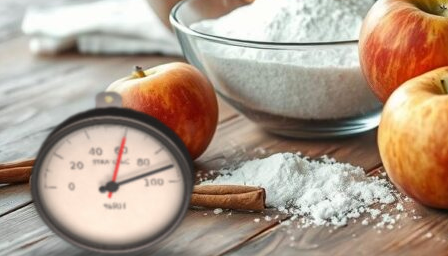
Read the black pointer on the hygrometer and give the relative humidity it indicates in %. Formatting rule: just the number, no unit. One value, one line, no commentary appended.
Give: 90
